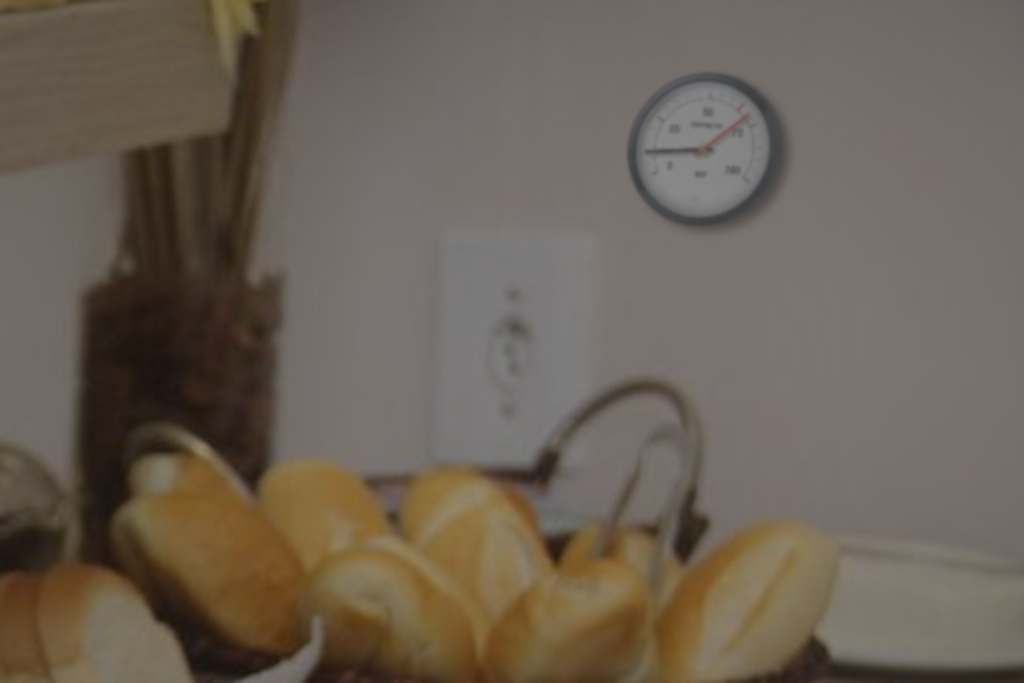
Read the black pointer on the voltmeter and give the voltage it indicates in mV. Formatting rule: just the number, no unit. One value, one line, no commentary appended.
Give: 10
